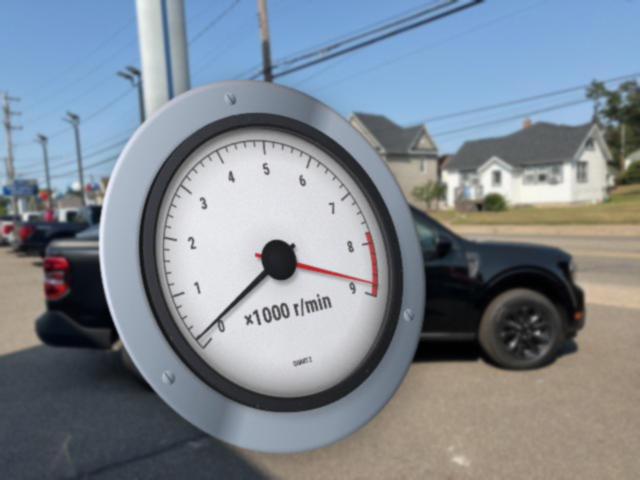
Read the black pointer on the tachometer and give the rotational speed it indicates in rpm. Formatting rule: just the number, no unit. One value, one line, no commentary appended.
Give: 200
